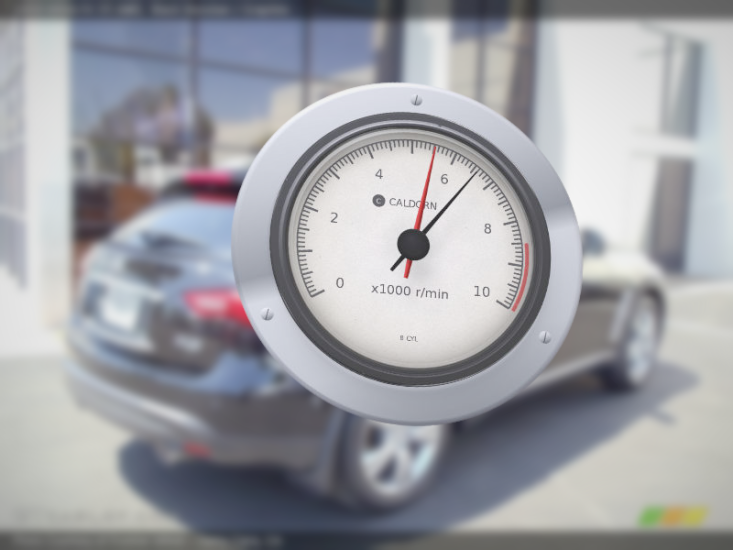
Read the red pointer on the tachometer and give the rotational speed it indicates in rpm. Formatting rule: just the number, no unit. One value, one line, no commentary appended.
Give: 5500
